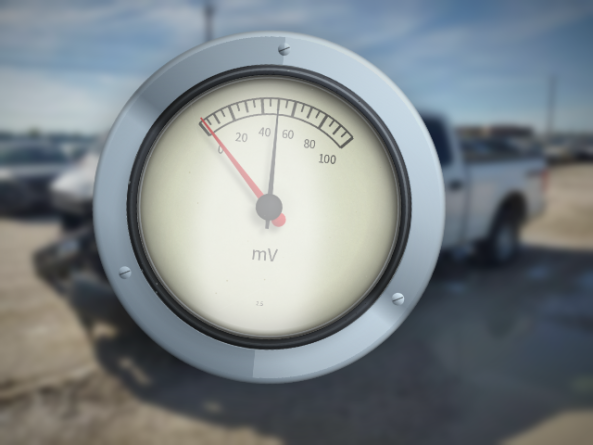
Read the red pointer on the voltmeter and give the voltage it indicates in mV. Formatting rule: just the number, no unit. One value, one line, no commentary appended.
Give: 2.5
